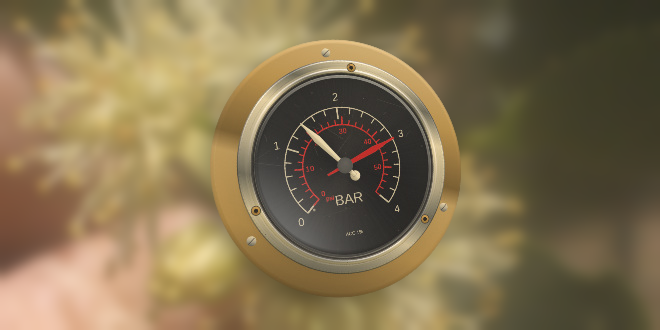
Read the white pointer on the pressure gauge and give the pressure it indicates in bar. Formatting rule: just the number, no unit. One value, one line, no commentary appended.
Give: 1.4
